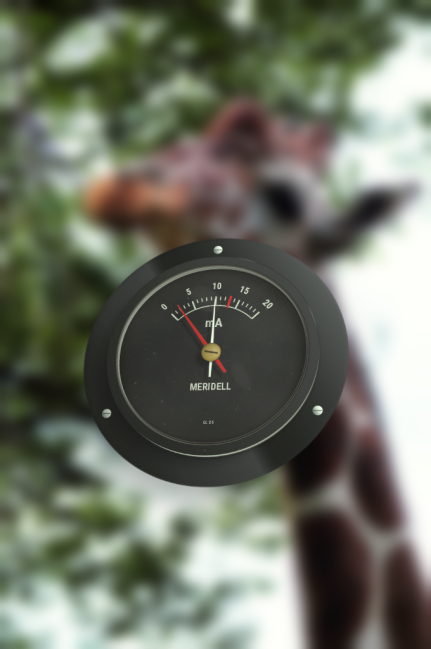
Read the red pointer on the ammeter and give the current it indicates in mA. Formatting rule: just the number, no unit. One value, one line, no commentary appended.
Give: 2
